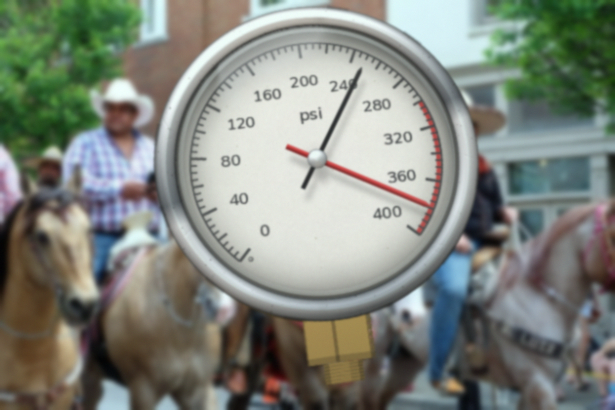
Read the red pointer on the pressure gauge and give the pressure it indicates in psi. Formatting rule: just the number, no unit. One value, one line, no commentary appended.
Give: 380
